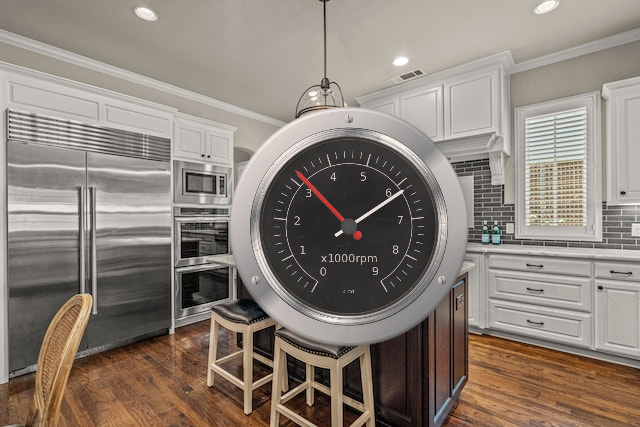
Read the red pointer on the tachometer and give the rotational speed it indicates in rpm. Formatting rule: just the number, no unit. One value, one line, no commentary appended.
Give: 3200
